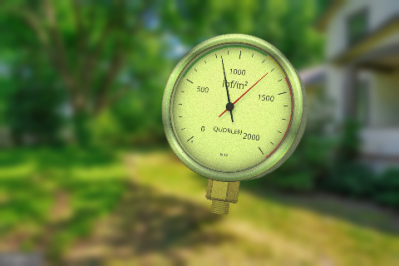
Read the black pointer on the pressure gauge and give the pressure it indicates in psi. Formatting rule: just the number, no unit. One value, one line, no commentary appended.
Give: 850
